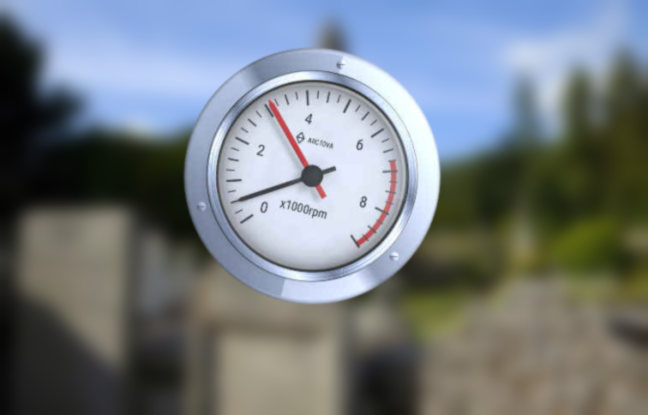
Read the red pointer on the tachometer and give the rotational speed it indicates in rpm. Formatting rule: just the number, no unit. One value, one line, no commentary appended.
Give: 3125
